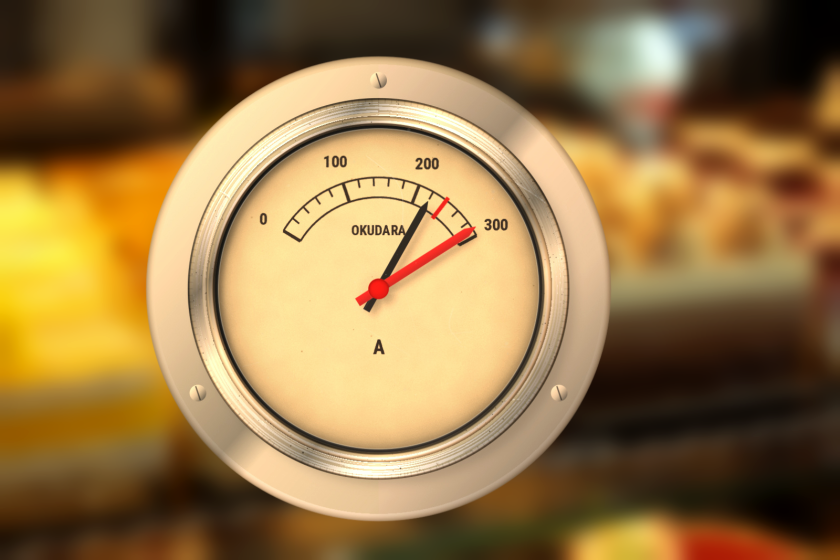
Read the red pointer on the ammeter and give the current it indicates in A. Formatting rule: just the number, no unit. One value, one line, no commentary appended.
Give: 290
